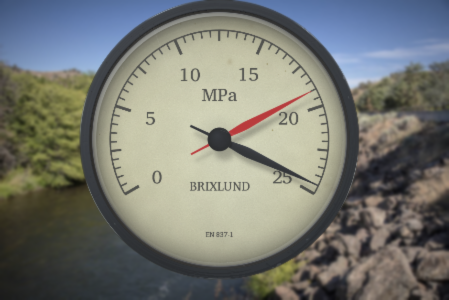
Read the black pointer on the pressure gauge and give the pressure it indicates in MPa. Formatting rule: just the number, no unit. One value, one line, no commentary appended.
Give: 24.5
